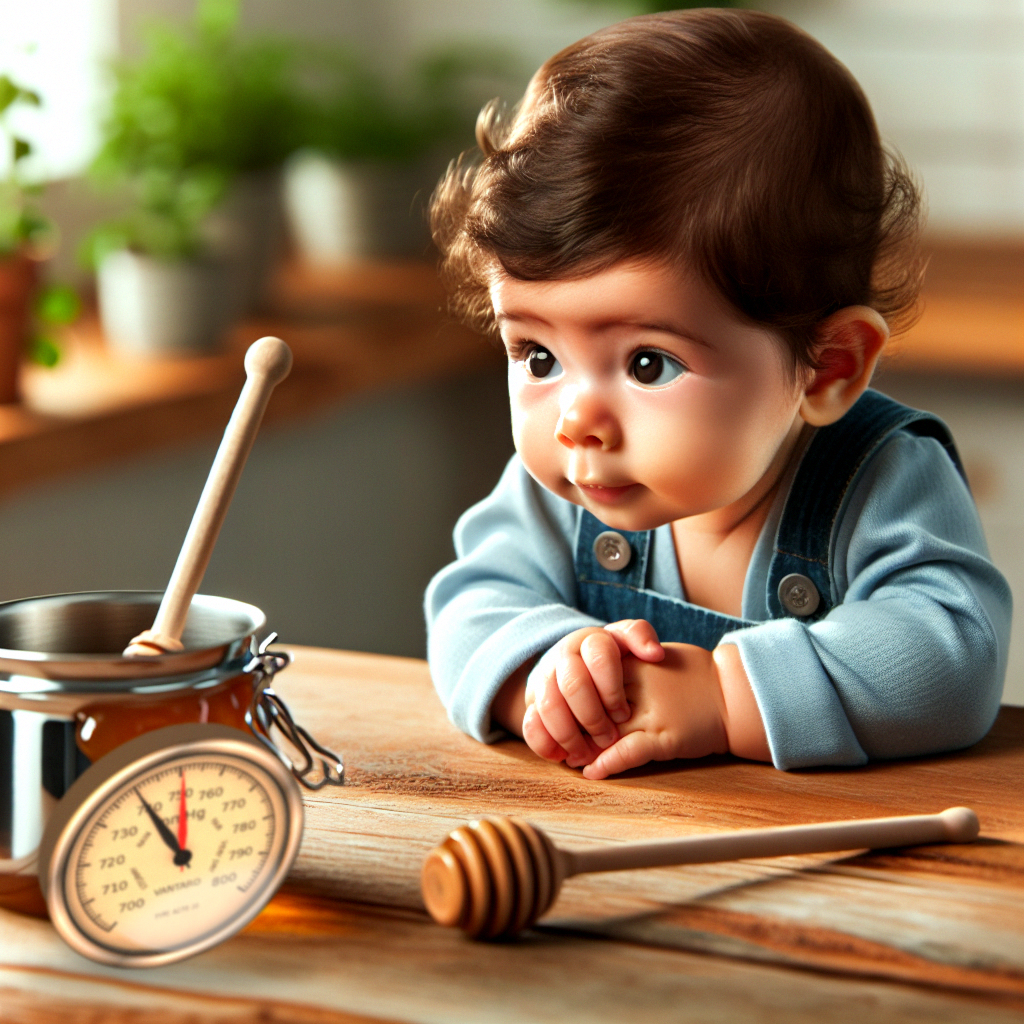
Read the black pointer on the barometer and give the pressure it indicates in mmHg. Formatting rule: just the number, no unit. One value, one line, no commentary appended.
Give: 740
